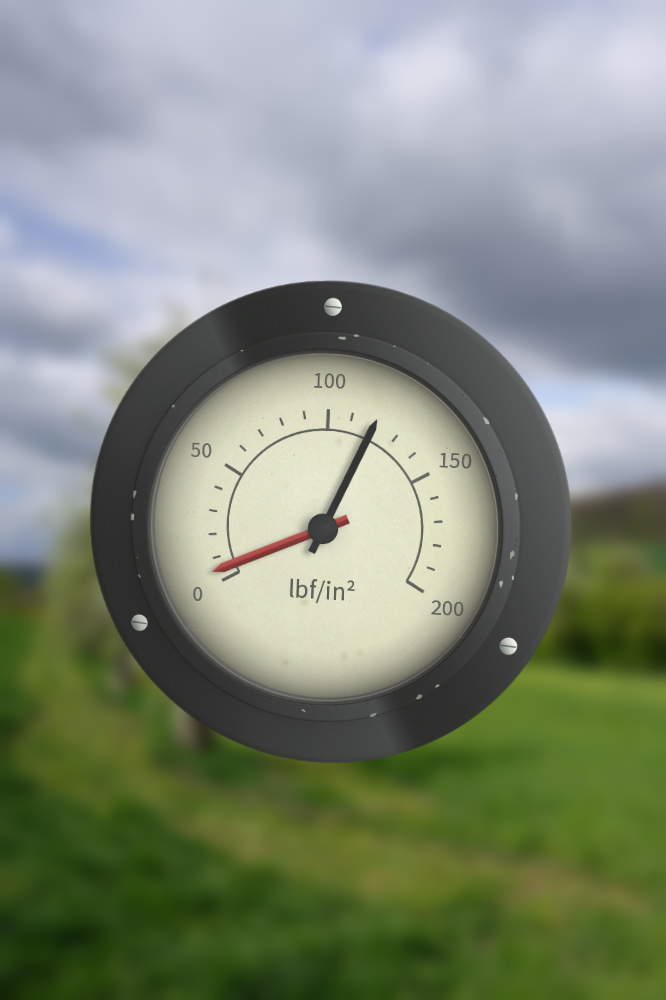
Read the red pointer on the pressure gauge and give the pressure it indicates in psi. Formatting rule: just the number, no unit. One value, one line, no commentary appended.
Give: 5
